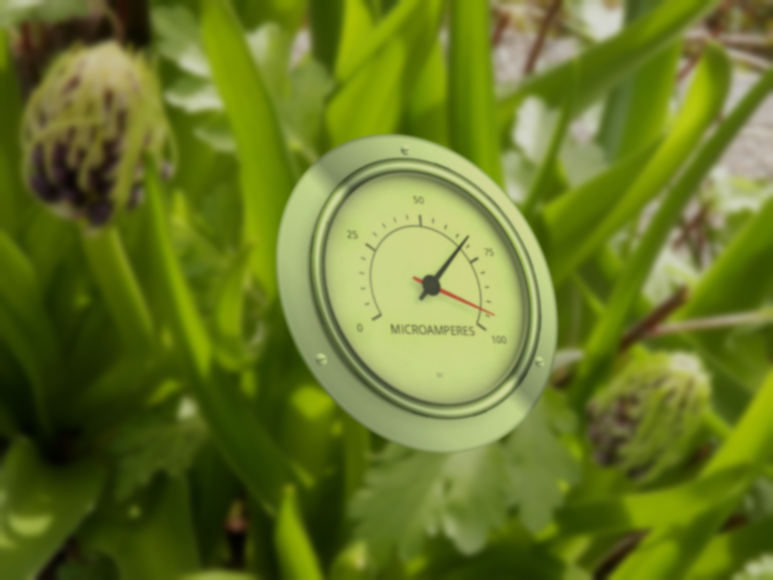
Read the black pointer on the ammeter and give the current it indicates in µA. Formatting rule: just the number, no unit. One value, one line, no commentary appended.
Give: 67.5
